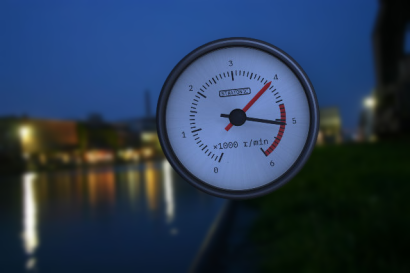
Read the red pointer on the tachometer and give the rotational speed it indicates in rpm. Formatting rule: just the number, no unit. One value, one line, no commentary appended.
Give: 4000
